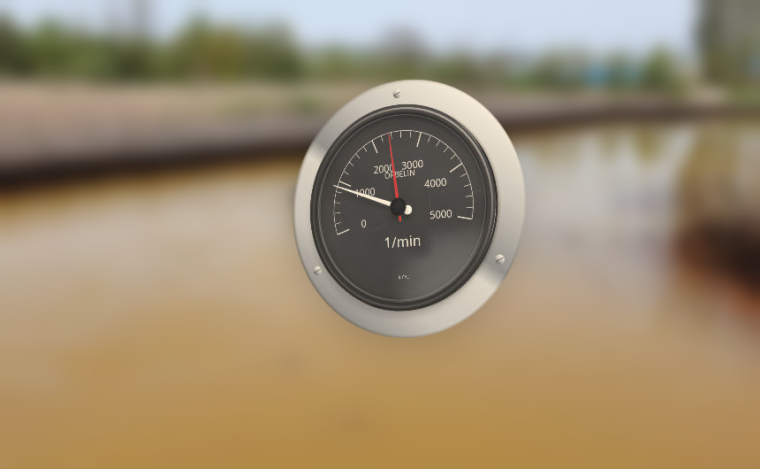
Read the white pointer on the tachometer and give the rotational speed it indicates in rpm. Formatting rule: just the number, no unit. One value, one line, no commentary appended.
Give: 900
